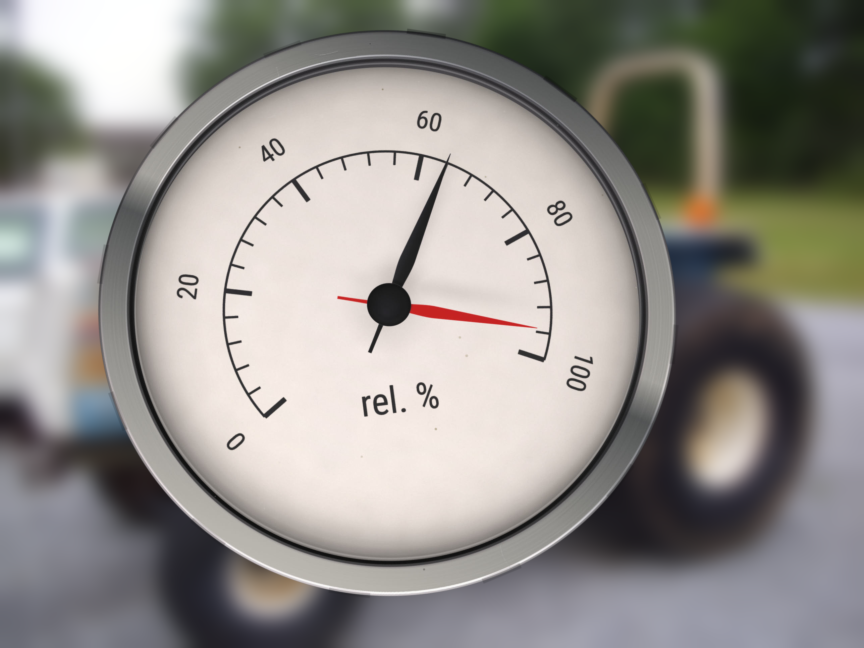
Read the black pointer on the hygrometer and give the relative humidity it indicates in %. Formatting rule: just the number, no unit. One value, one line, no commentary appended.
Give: 64
